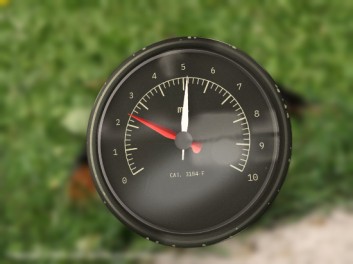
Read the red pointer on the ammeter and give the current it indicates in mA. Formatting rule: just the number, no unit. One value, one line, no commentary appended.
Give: 2.4
